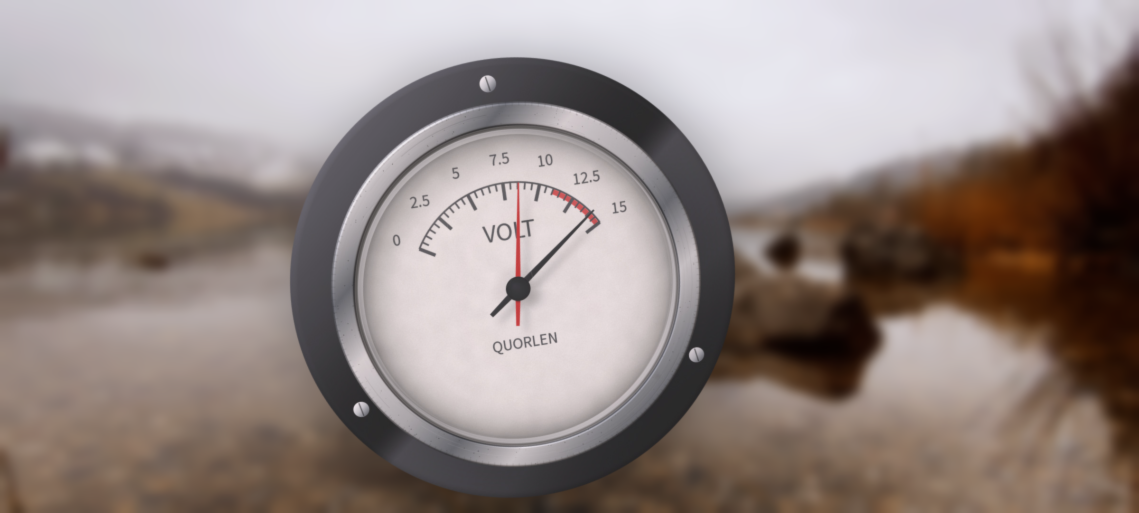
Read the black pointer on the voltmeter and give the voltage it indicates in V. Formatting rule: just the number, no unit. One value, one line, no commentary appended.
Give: 14
